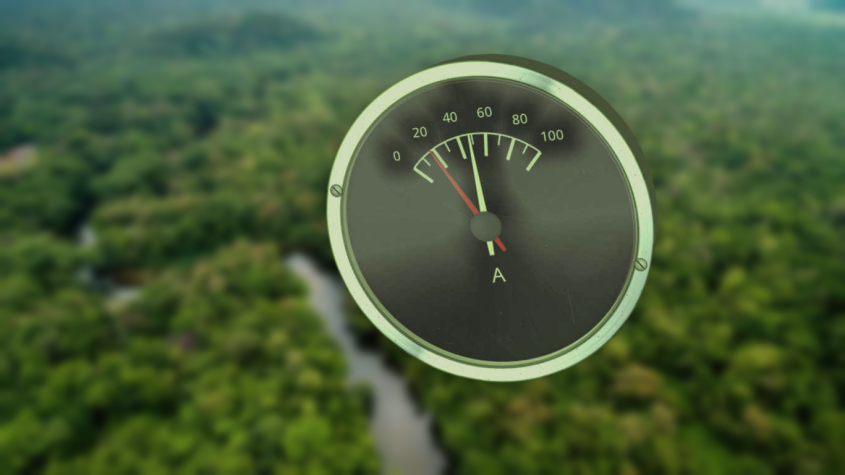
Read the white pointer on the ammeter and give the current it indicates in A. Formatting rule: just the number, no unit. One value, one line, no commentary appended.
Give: 50
